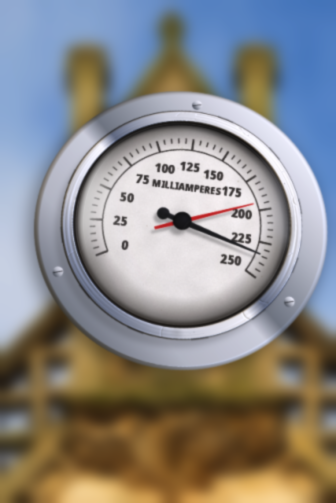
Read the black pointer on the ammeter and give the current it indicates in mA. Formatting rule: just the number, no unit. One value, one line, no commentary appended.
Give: 235
